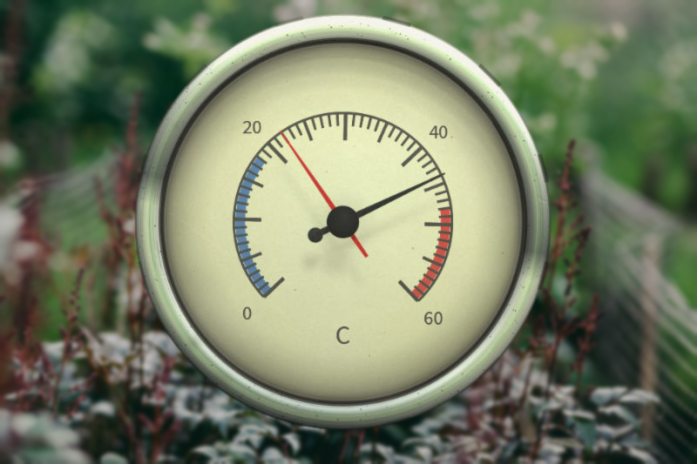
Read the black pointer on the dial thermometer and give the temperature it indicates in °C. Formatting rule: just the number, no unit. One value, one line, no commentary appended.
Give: 44
